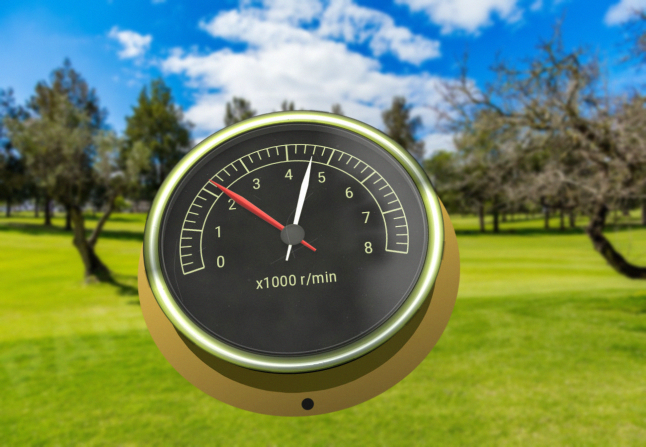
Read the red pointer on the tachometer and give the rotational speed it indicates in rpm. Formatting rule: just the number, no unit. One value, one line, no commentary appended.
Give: 2200
